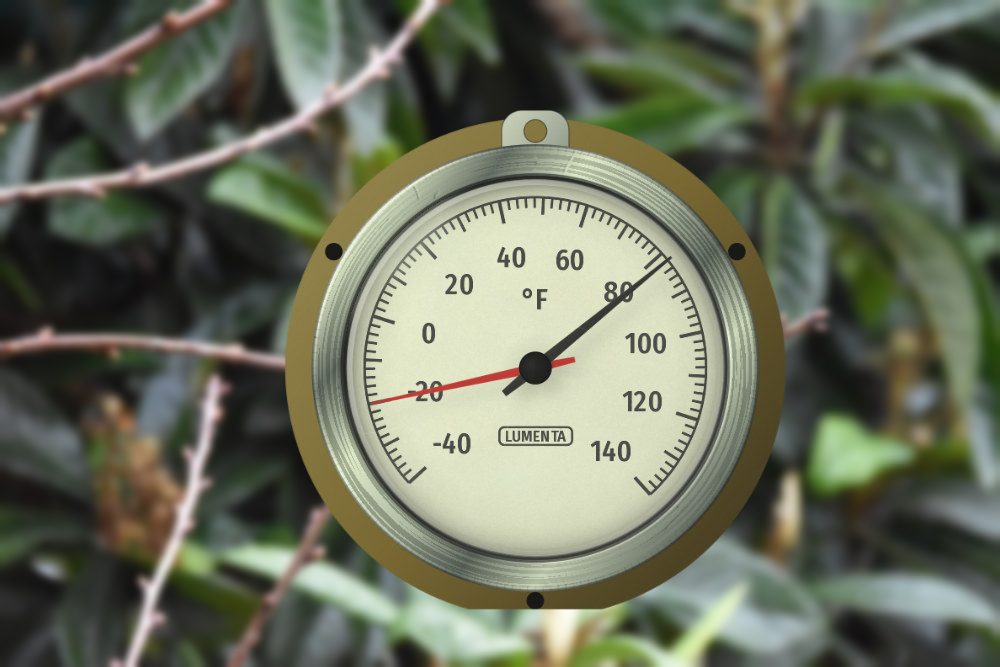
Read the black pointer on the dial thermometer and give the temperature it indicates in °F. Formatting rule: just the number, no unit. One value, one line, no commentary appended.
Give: 82
